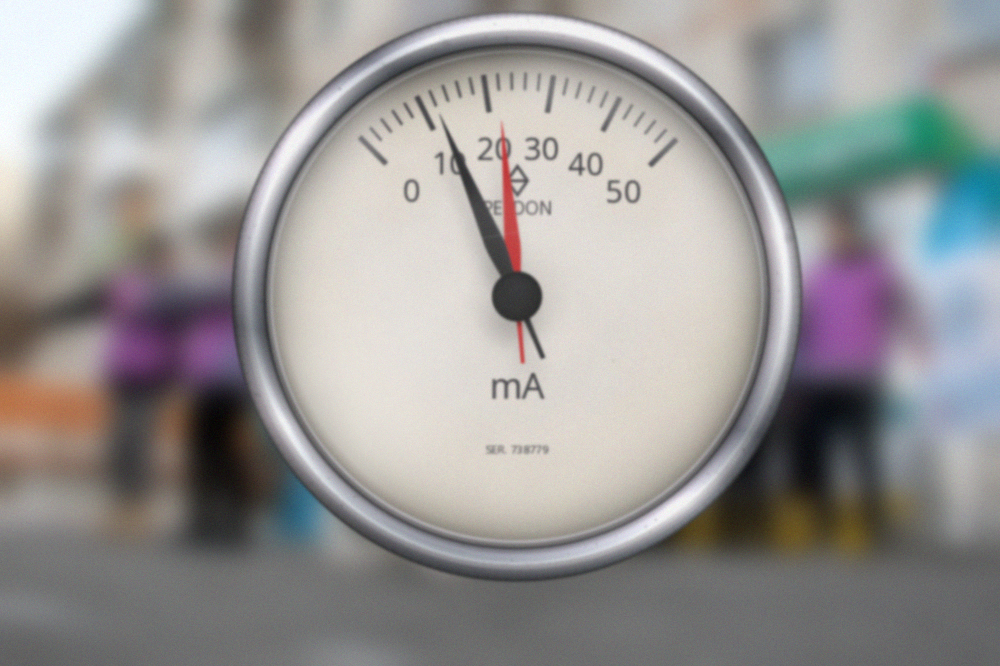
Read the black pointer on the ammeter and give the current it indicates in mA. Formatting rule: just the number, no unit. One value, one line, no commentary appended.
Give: 12
